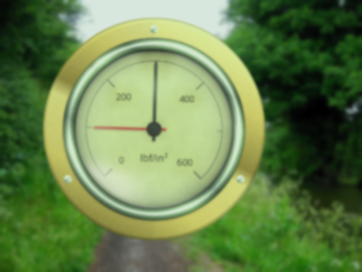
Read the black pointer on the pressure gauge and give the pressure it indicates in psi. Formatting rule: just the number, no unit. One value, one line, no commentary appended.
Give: 300
